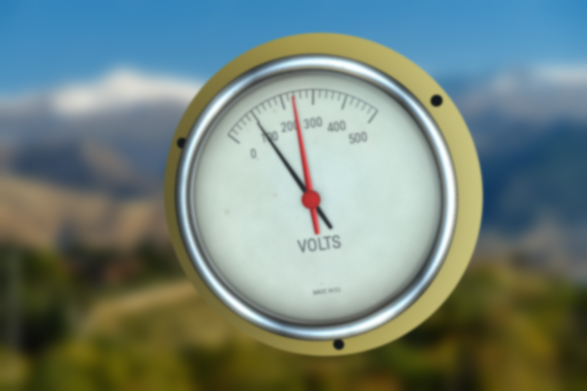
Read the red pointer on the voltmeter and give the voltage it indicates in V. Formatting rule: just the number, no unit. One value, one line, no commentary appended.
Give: 240
